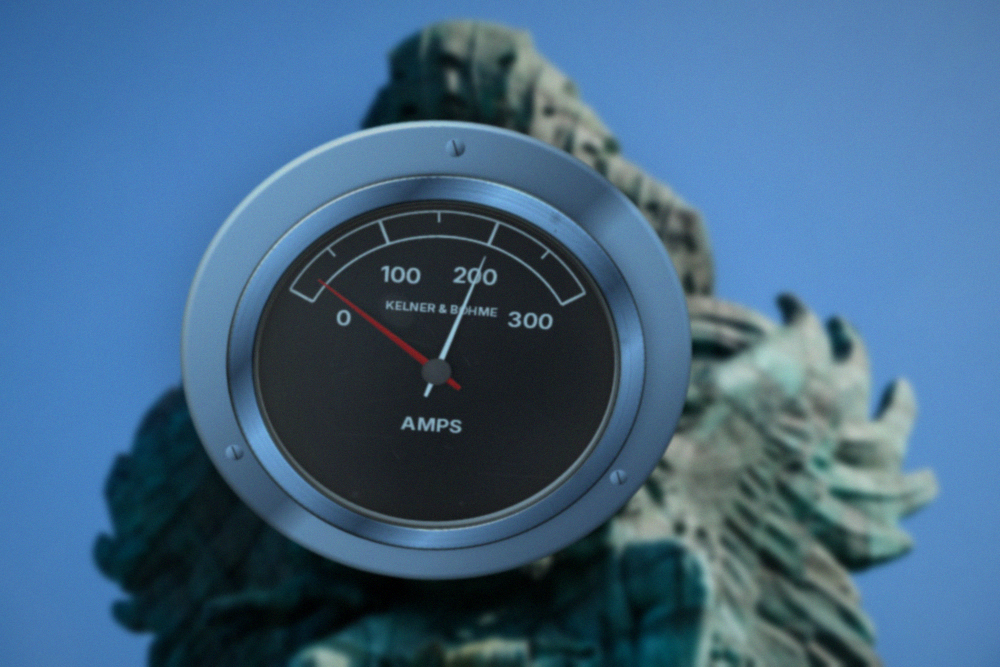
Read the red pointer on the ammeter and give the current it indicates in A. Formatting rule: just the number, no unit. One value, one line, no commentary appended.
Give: 25
